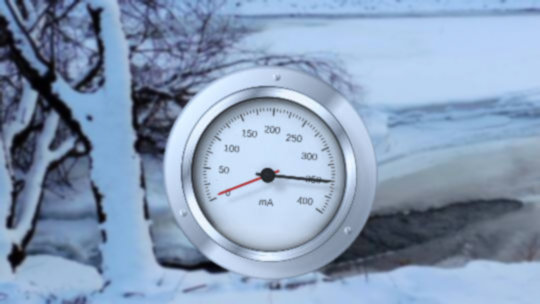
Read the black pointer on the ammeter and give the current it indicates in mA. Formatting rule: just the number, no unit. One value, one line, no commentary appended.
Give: 350
